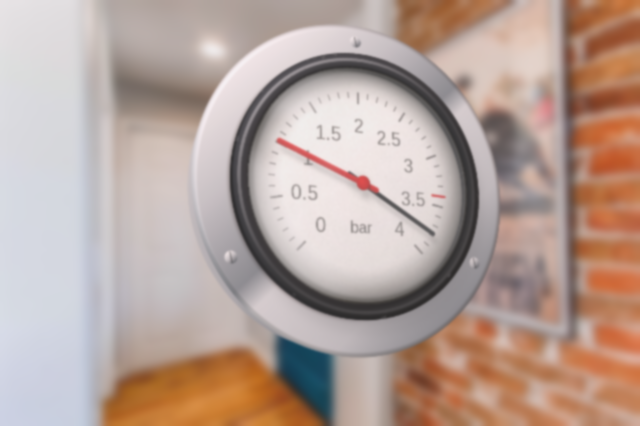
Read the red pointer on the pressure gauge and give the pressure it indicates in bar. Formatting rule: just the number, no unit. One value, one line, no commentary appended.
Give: 1
